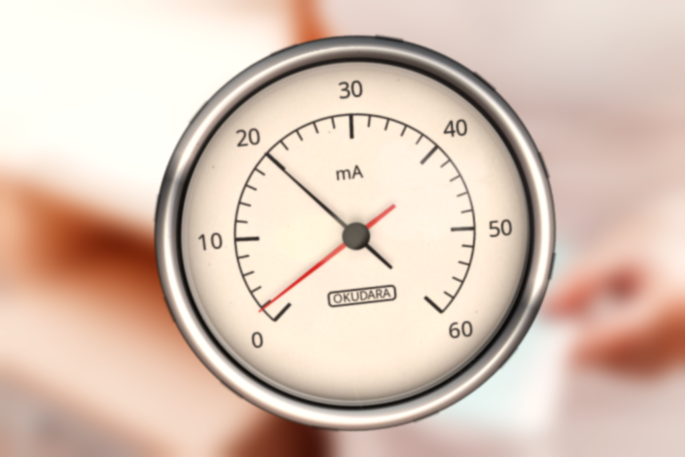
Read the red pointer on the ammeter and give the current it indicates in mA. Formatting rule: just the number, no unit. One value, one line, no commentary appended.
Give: 2
